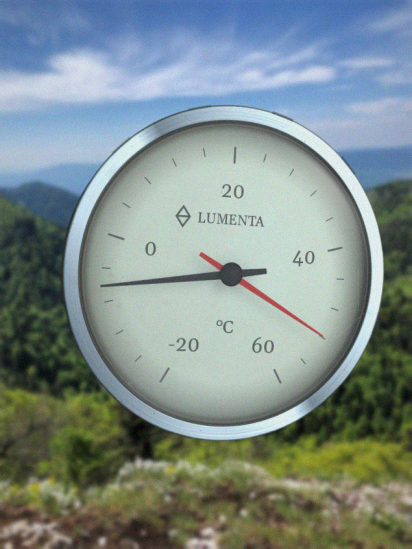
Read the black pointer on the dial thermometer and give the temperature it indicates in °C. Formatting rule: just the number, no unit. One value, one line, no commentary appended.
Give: -6
